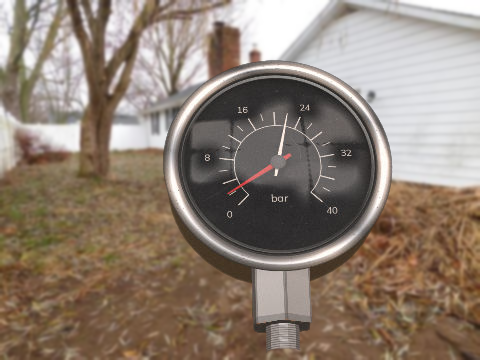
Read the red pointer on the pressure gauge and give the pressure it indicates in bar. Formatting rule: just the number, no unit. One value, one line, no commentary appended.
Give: 2
